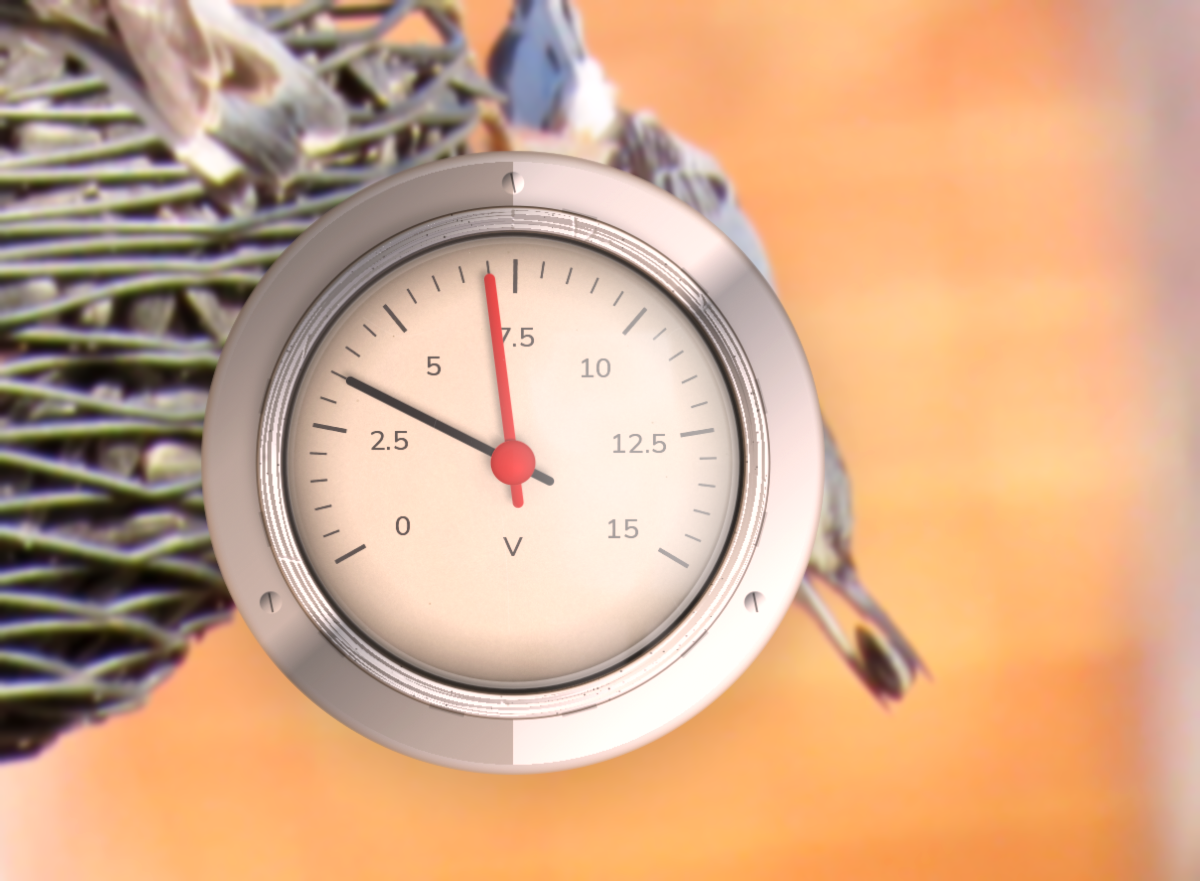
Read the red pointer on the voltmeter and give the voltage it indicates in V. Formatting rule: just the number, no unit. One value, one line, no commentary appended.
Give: 7
